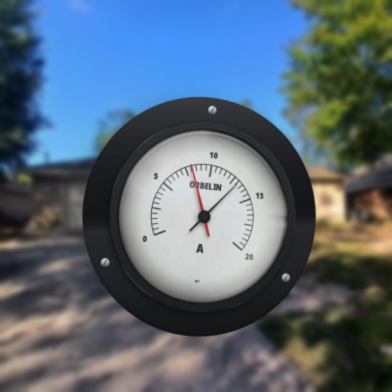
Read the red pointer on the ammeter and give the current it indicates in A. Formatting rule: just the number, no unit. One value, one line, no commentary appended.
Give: 8
